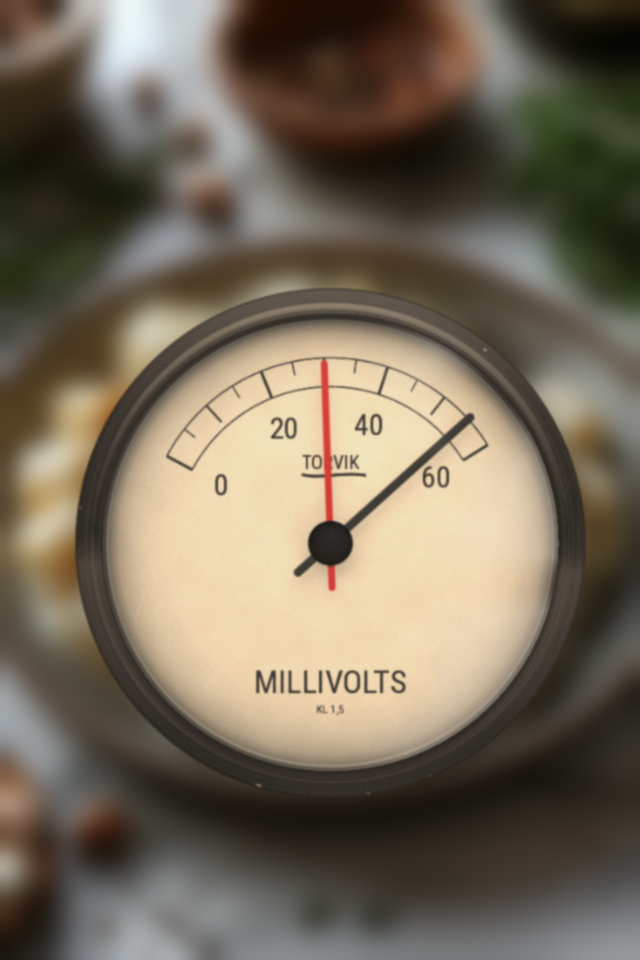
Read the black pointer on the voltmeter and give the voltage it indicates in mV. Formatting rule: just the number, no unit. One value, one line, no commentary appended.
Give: 55
